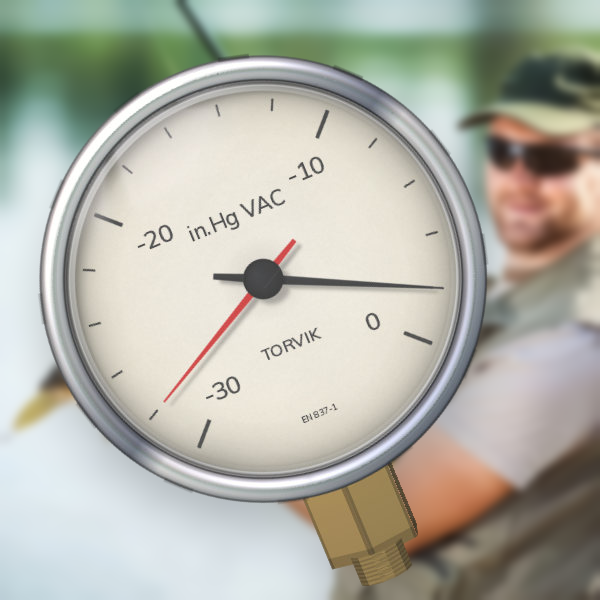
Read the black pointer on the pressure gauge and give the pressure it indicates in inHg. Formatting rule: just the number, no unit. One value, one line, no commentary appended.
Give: -2
